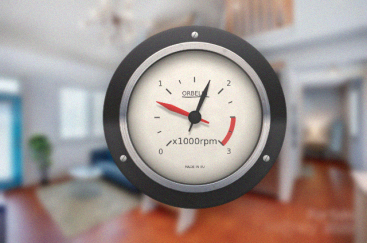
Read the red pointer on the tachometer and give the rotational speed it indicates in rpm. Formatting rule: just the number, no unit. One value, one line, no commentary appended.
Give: 750
